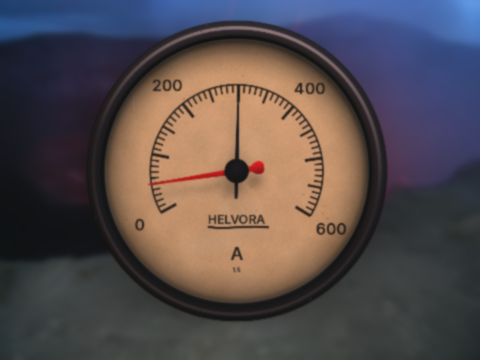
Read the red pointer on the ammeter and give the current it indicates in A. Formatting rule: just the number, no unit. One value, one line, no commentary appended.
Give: 50
